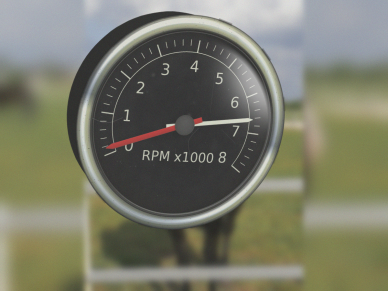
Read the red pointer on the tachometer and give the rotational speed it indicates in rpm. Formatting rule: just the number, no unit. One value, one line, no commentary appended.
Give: 200
